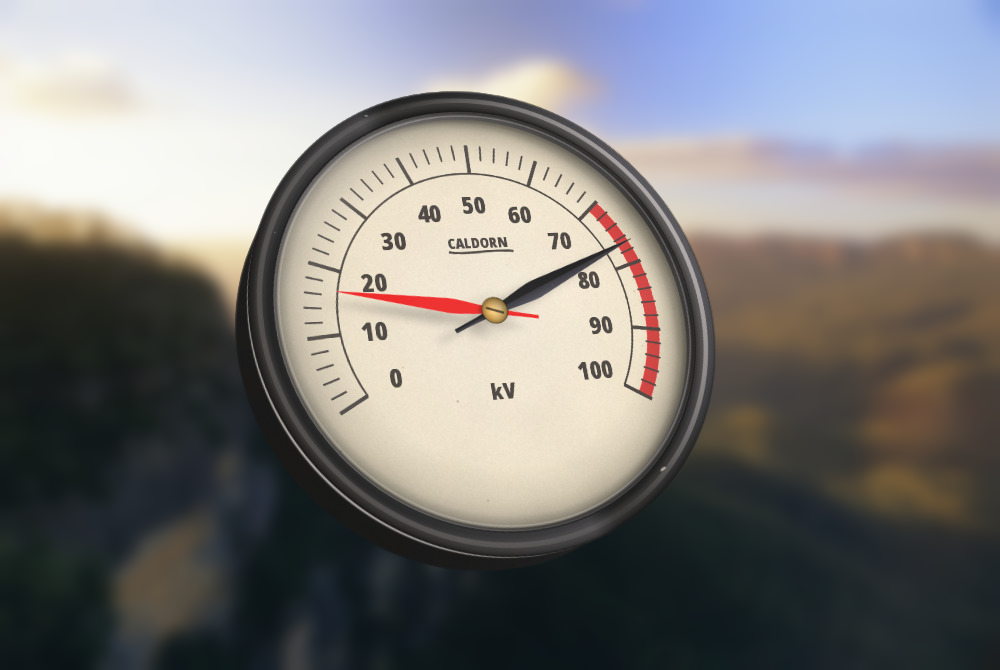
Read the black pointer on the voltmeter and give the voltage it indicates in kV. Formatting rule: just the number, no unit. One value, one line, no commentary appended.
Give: 77
